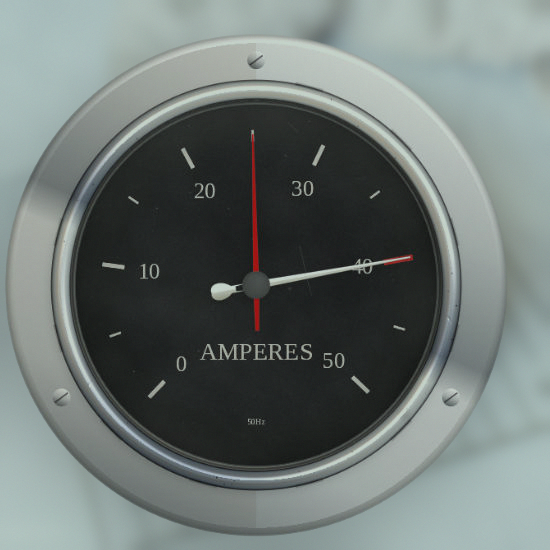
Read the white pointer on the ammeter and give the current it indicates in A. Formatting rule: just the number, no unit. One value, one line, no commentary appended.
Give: 40
